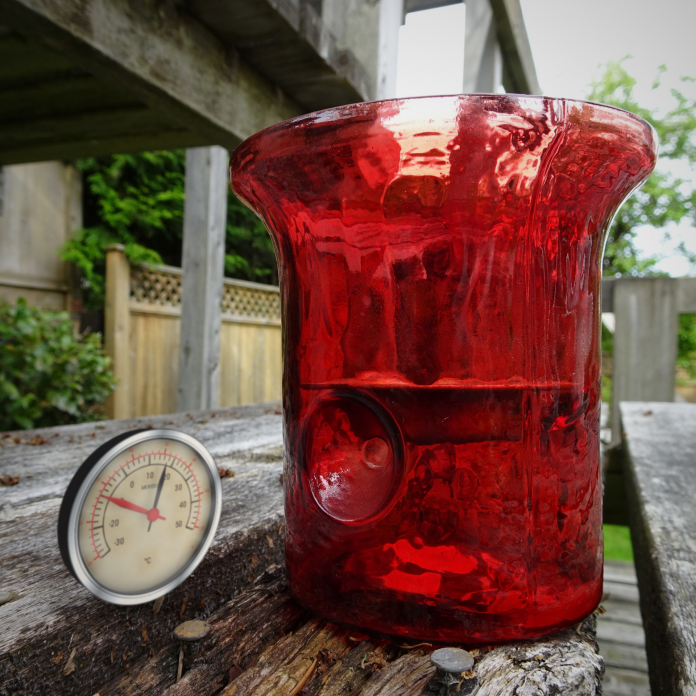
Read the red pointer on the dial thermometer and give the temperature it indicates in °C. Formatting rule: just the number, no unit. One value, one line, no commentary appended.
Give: -10
